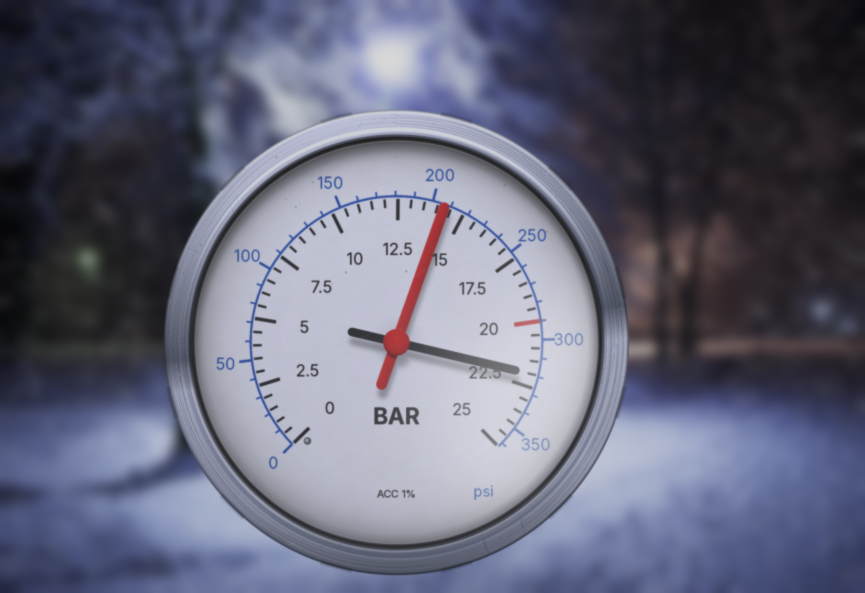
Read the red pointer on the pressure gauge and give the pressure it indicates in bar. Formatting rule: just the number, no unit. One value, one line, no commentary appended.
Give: 14.25
